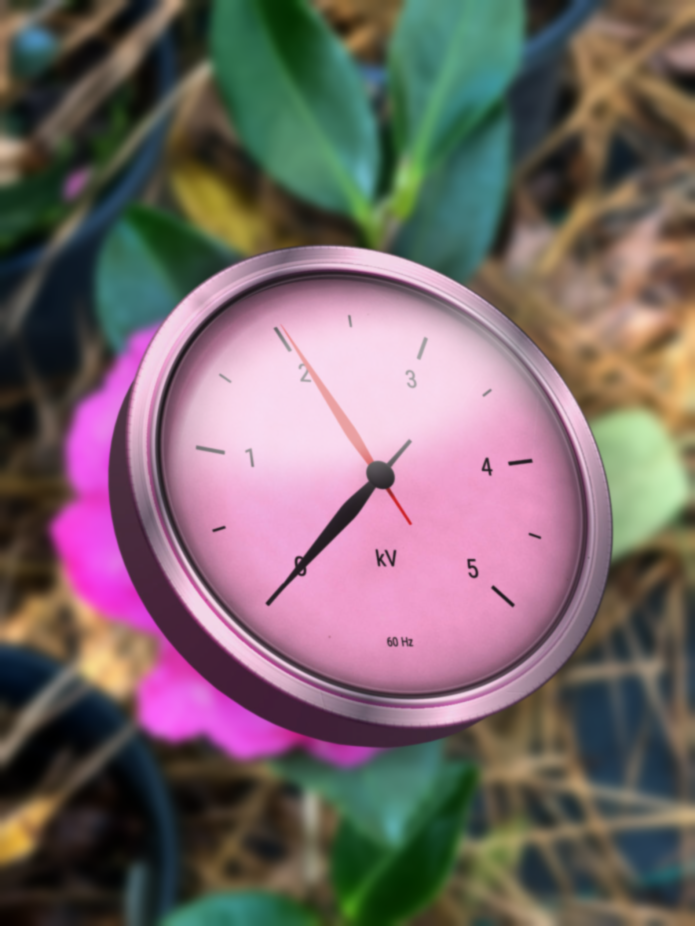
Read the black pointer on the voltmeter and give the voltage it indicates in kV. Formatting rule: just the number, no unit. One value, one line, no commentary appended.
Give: 0
